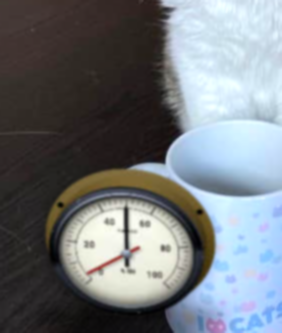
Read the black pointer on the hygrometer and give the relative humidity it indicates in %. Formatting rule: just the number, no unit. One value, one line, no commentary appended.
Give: 50
